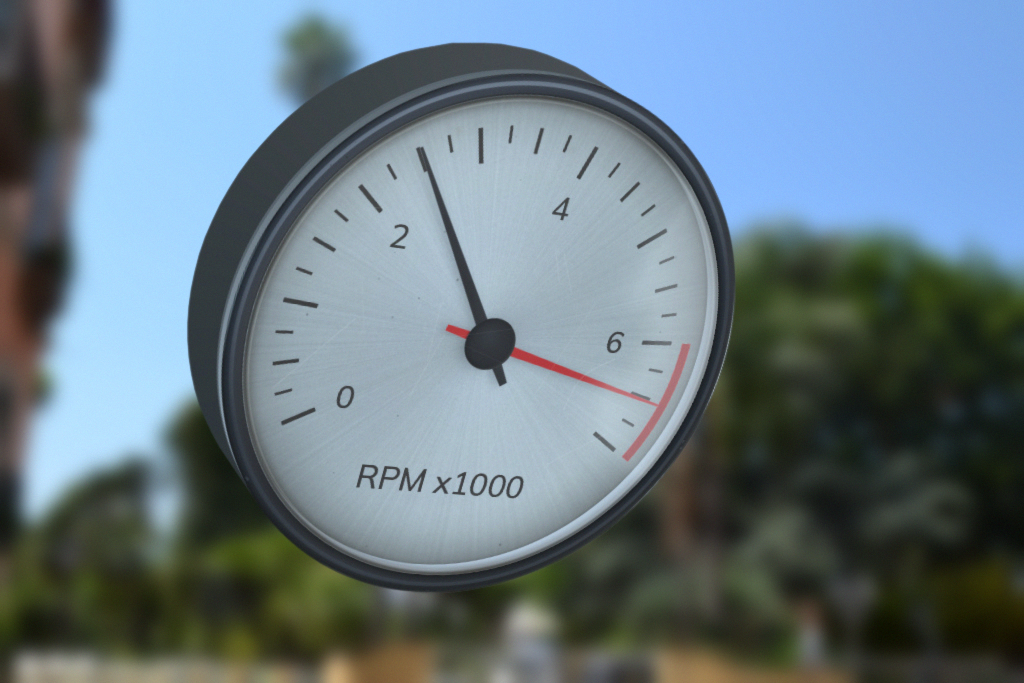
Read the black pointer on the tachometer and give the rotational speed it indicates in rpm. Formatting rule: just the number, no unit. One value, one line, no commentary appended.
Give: 2500
